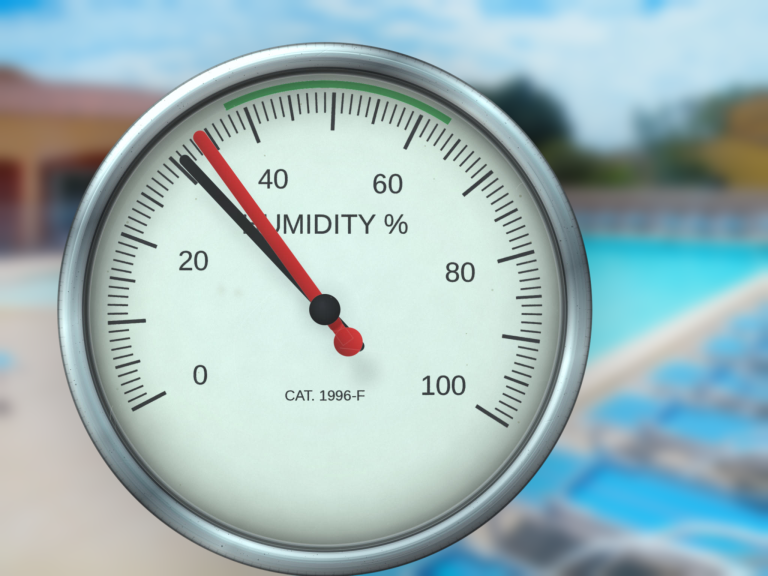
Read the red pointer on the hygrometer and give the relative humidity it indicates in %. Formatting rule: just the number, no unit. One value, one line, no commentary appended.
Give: 34
